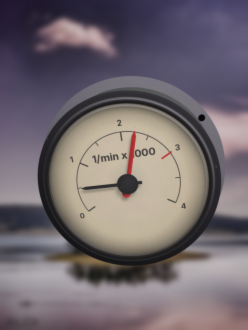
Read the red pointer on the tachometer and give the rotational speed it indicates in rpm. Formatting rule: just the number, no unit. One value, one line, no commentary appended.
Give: 2250
